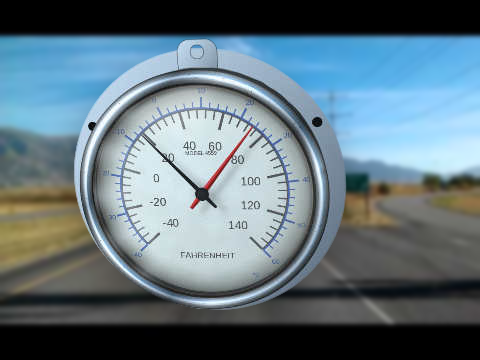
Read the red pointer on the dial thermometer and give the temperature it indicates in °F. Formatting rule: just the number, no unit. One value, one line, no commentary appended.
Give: 74
